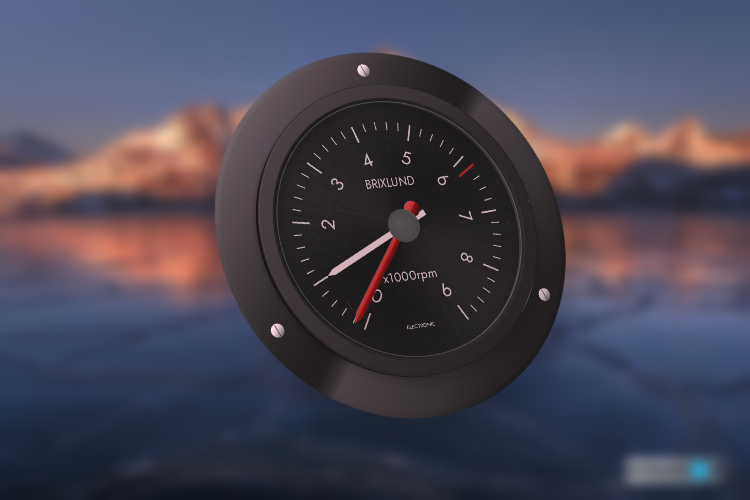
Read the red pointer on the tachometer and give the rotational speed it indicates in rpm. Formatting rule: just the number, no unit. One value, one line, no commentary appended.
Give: 200
